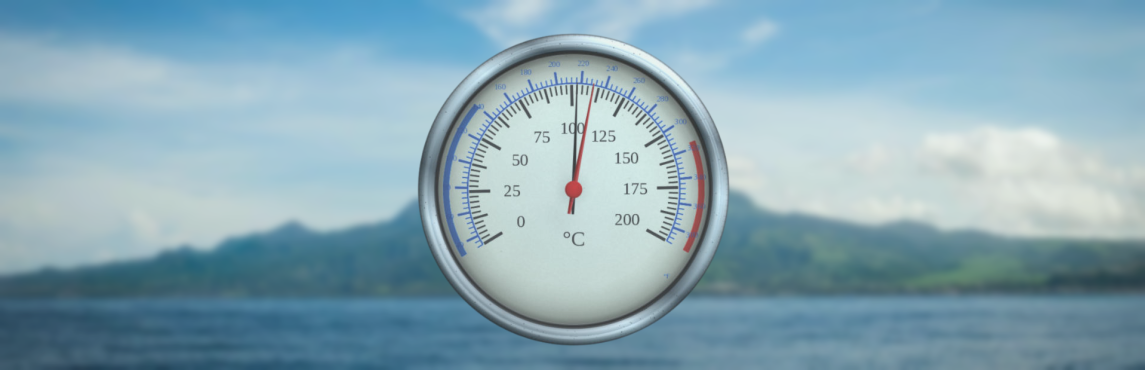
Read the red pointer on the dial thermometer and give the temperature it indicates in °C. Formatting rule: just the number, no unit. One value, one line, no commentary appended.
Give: 110
